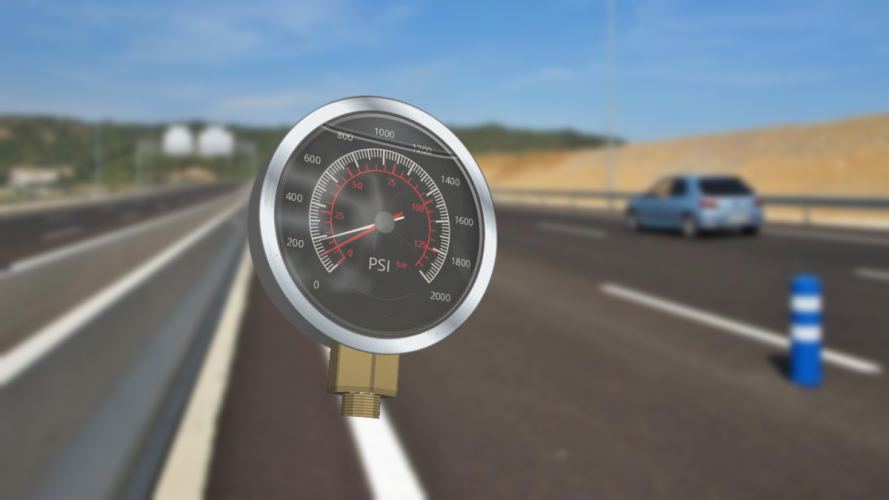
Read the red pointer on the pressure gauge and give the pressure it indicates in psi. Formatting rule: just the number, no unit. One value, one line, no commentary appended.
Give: 100
